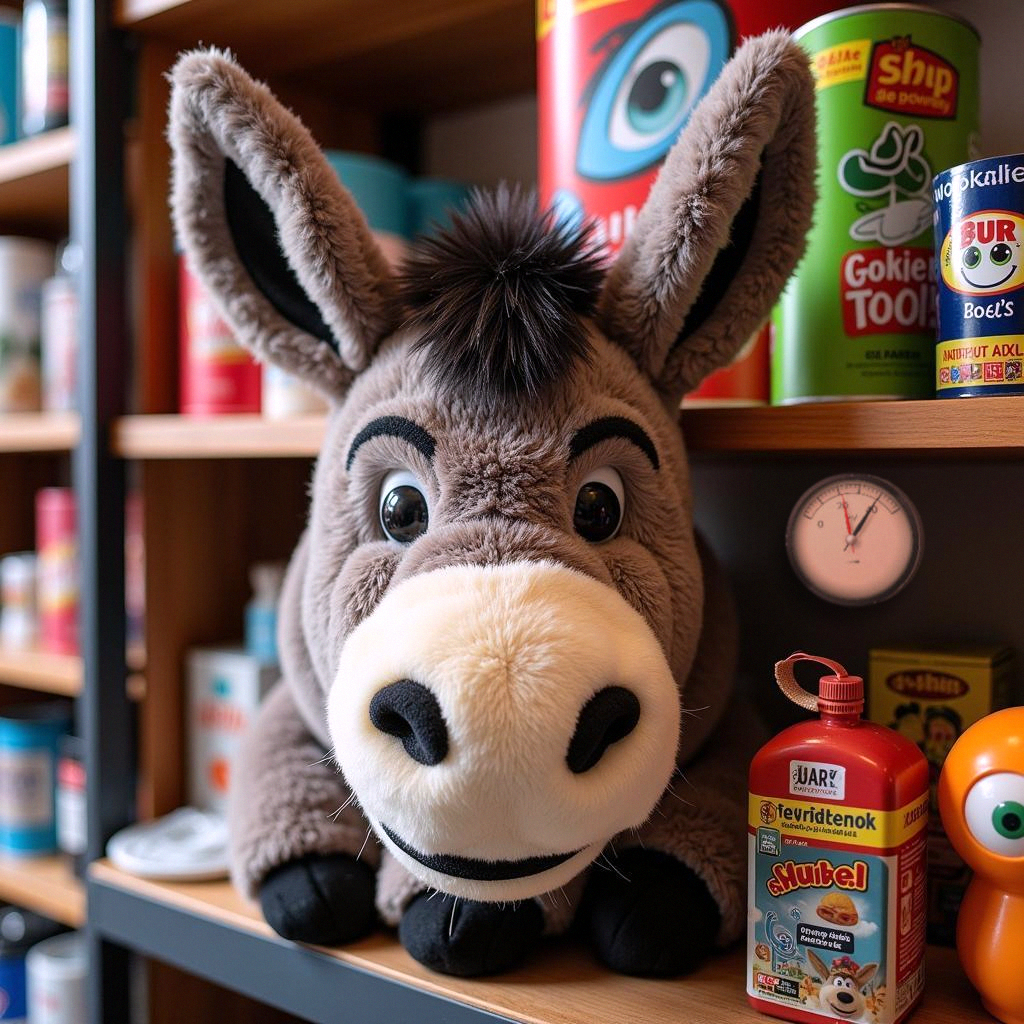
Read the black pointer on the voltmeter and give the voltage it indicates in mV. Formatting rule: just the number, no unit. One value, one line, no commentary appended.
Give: 40
